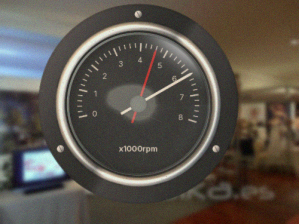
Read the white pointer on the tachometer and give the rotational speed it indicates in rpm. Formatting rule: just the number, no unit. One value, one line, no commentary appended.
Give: 6200
